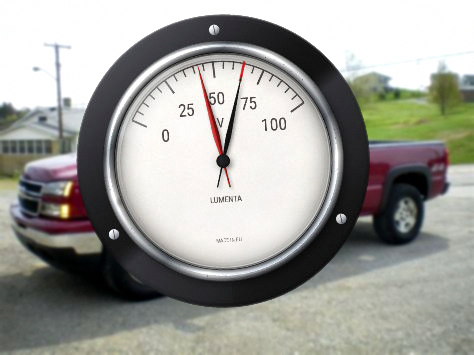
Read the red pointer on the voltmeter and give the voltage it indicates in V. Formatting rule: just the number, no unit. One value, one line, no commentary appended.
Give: 42.5
